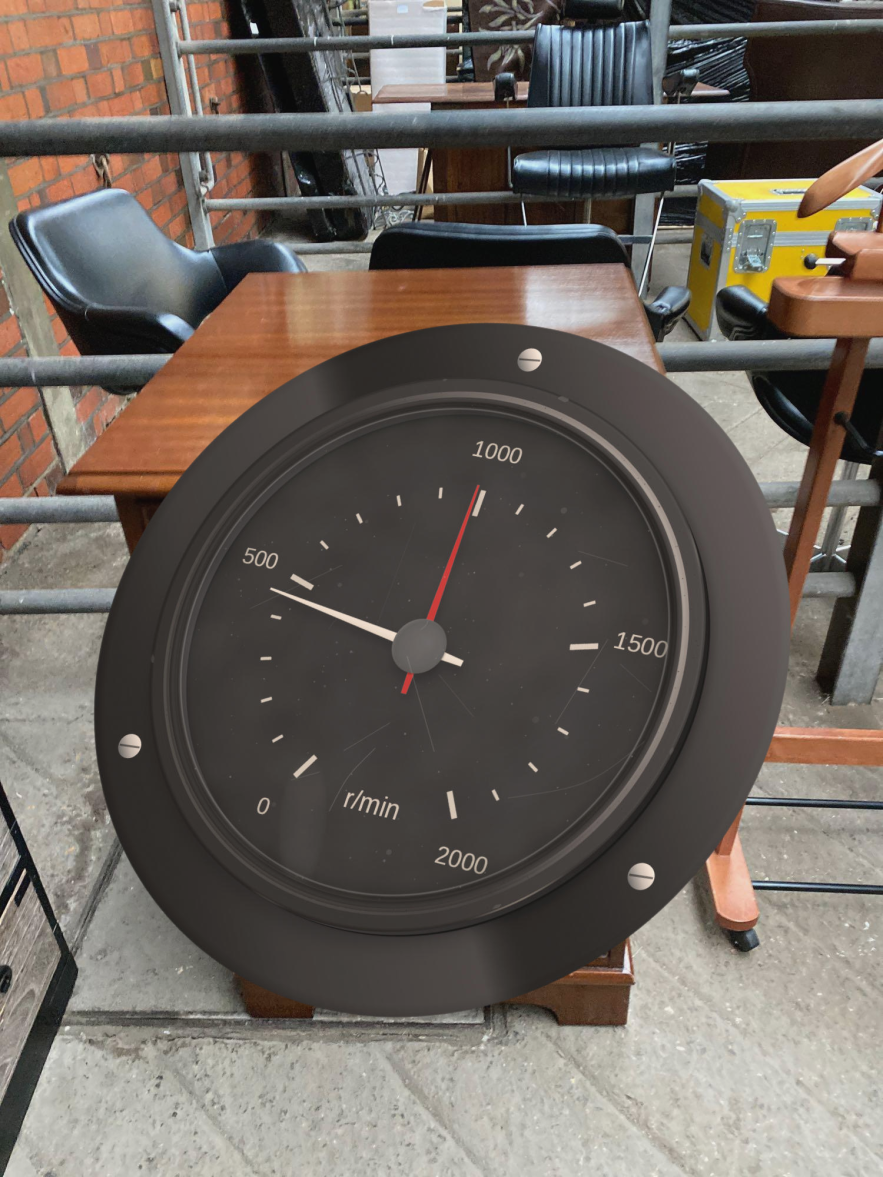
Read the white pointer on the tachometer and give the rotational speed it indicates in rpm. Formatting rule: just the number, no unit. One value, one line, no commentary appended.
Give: 450
